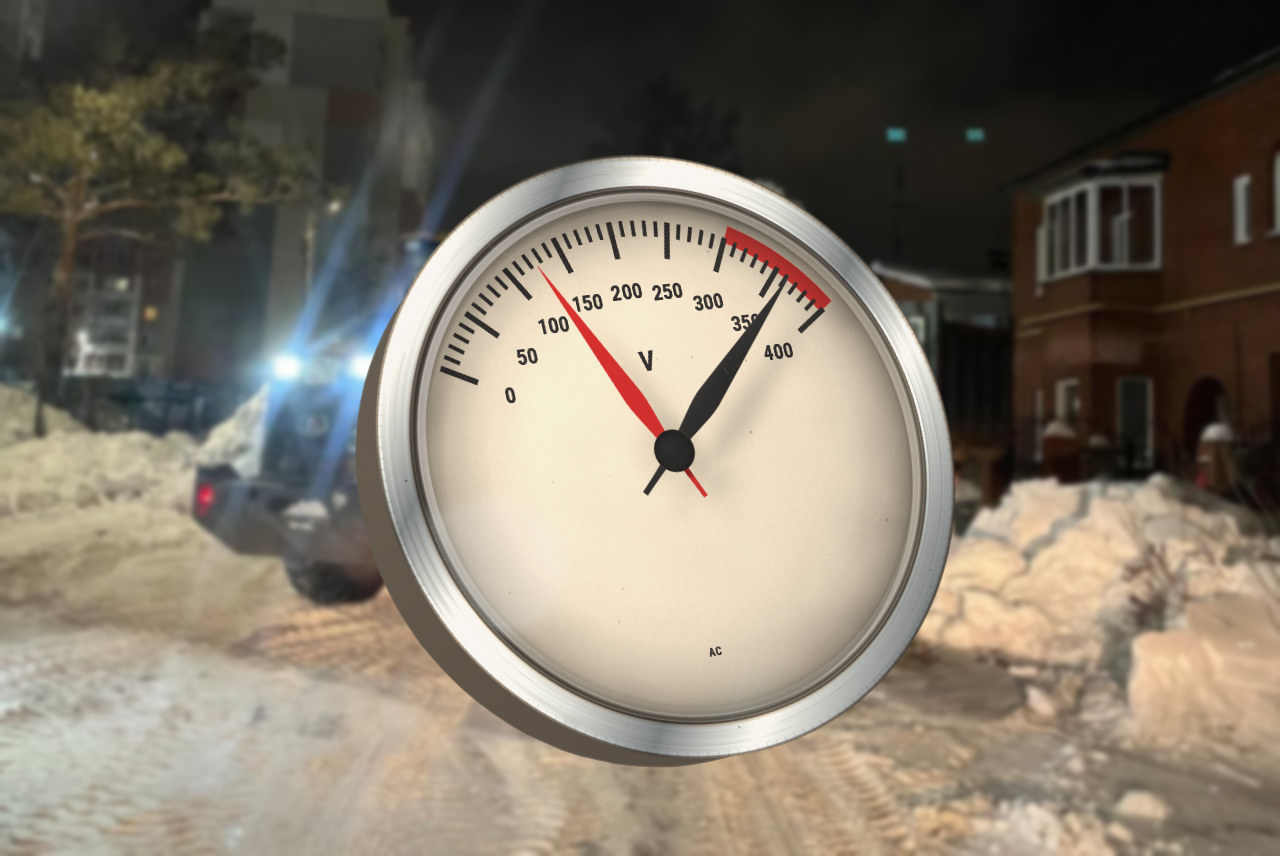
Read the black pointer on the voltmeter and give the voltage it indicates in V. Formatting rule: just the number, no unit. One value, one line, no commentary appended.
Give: 360
